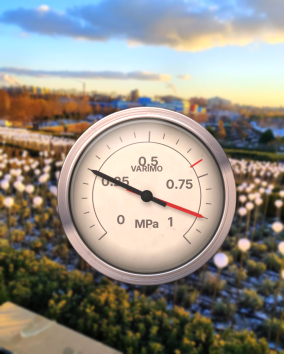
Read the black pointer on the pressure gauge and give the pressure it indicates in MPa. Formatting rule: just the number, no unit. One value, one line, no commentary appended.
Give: 0.25
